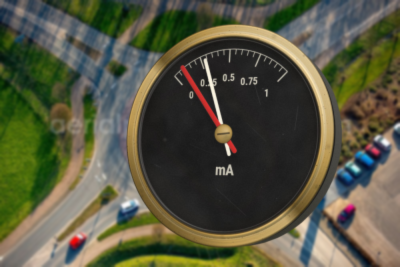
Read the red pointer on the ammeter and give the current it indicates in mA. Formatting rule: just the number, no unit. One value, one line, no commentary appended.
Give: 0.1
